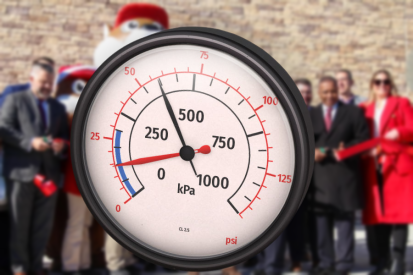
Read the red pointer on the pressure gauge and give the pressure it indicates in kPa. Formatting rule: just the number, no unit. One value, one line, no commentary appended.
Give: 100
